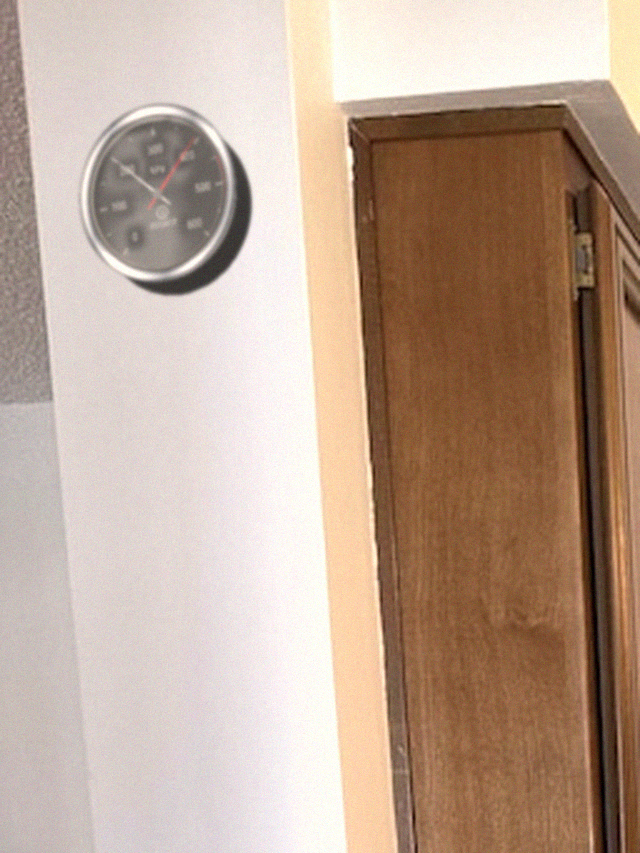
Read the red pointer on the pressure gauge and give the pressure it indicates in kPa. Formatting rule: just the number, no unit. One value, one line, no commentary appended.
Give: 400
